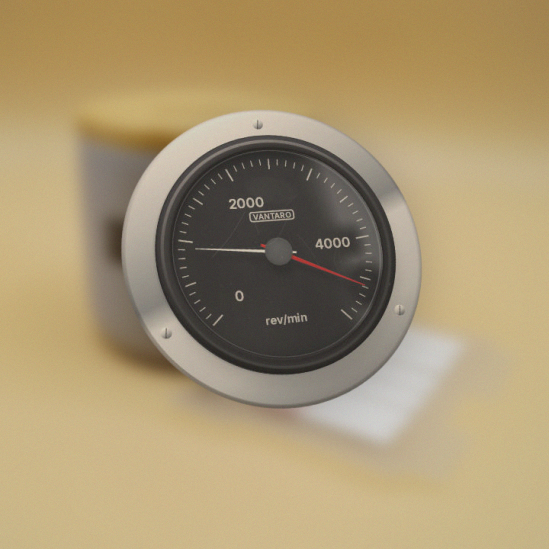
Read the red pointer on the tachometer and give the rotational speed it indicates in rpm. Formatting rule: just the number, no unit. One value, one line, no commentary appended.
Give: 4600
